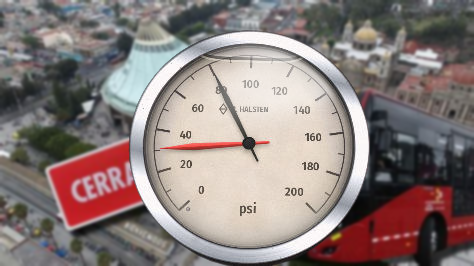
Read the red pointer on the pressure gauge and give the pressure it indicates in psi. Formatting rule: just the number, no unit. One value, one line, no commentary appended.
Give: 30
